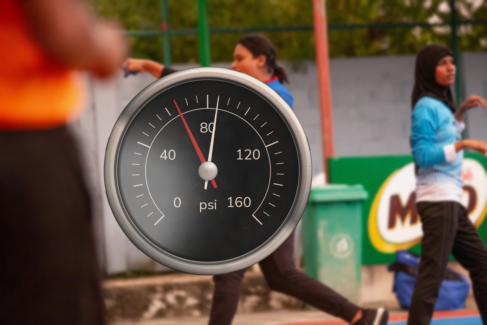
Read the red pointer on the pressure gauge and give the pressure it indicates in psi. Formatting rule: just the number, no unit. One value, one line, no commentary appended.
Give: 65
